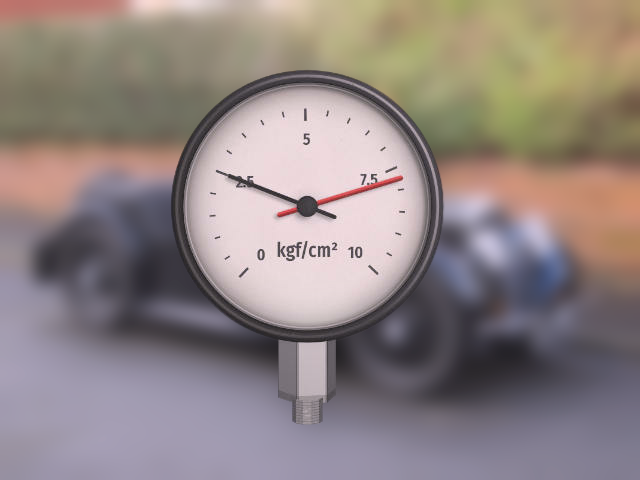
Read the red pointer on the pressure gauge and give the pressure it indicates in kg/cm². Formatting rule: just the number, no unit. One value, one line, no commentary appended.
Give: 7.75
